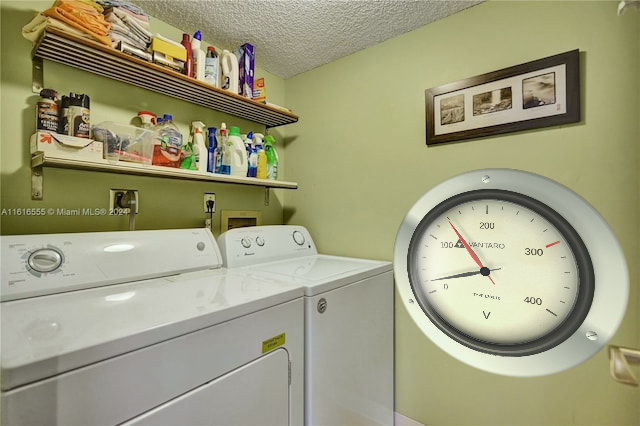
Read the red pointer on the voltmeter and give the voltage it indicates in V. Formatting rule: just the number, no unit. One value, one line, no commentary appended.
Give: 140
